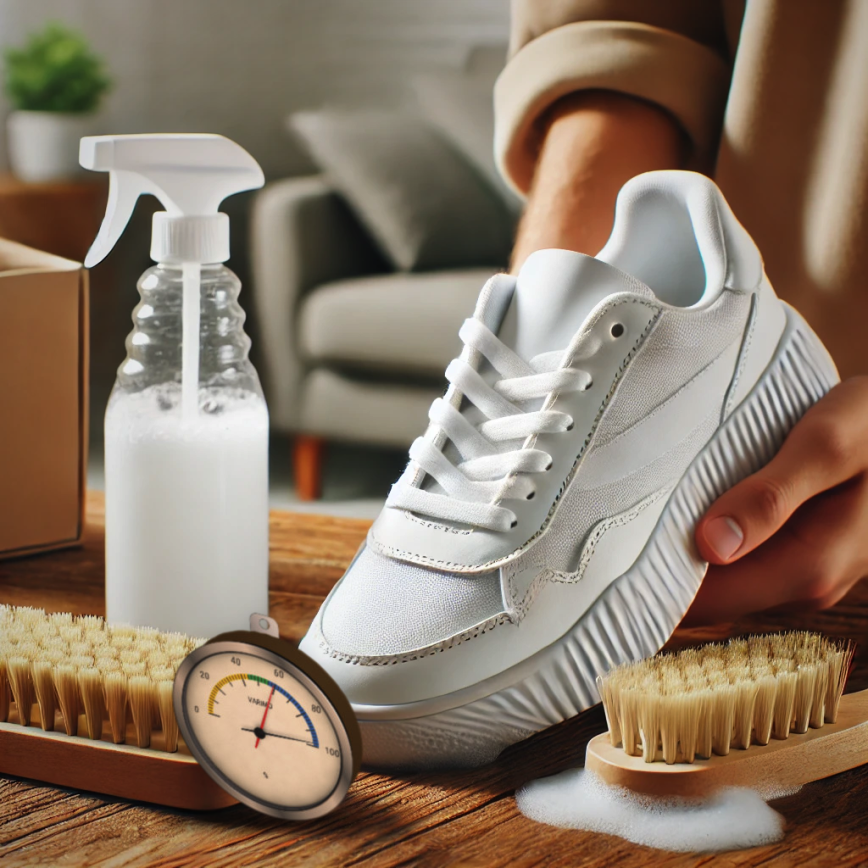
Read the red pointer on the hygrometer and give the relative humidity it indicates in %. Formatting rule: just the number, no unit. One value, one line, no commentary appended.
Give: 60
